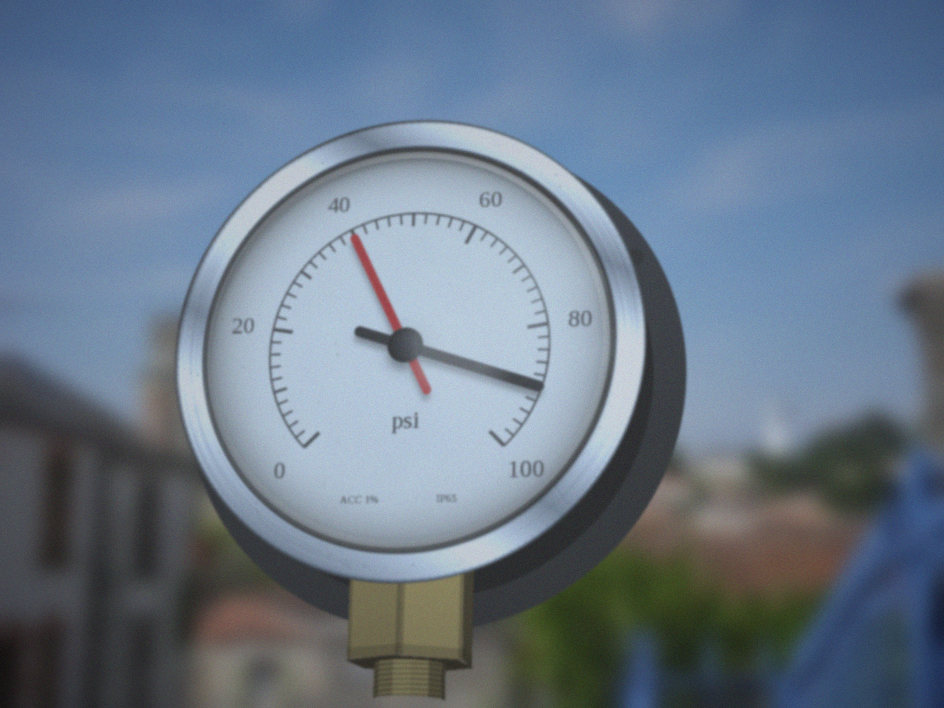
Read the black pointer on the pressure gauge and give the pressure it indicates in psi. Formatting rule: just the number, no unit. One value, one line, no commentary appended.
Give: 90
